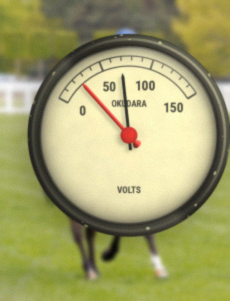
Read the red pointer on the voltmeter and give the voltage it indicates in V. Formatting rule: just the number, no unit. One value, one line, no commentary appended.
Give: 25
